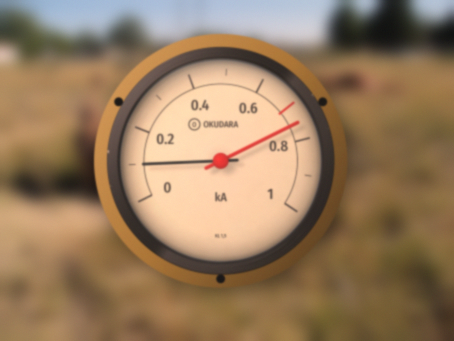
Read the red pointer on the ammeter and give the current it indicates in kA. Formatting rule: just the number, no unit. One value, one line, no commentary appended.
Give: 0.75
